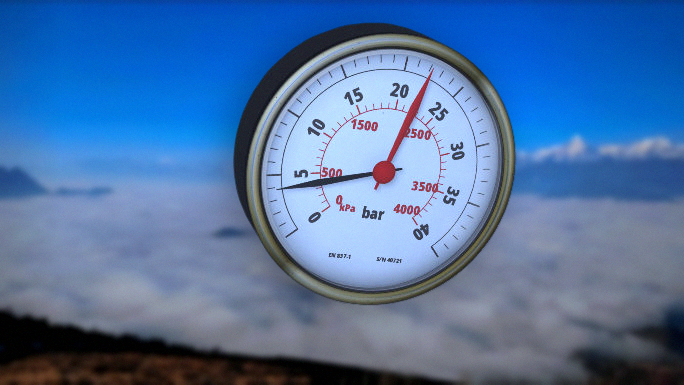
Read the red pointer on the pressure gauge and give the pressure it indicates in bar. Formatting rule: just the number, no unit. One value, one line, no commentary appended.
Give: 22
